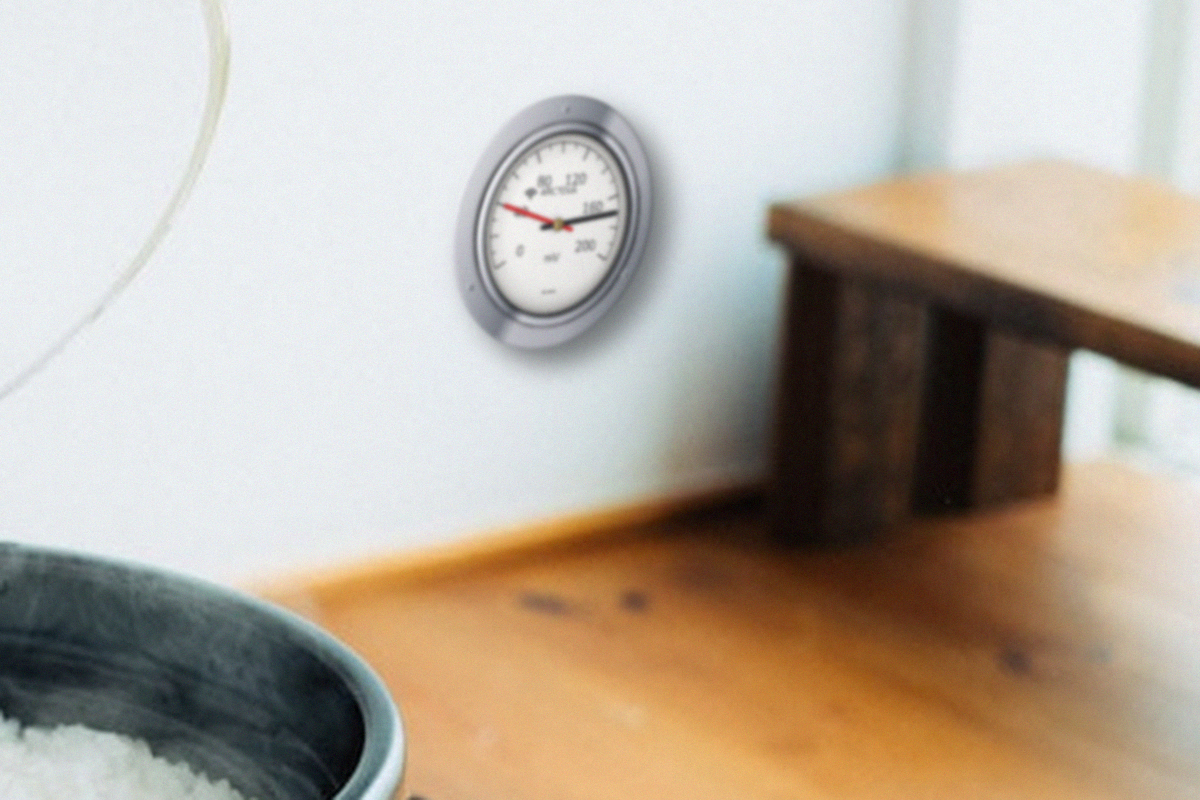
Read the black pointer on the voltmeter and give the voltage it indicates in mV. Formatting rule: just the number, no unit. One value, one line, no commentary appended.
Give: 170
